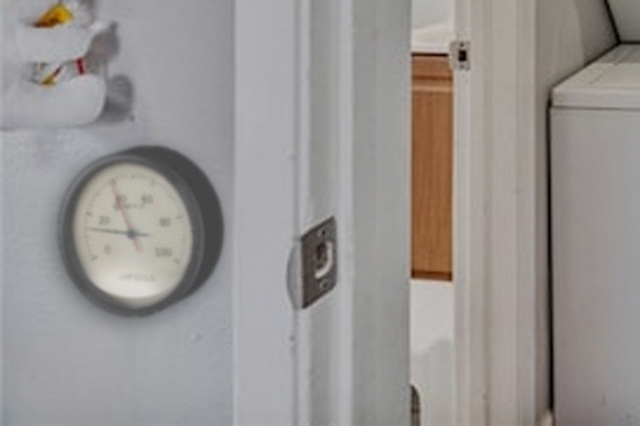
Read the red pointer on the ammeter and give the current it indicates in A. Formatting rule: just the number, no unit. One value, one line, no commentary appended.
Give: 40
